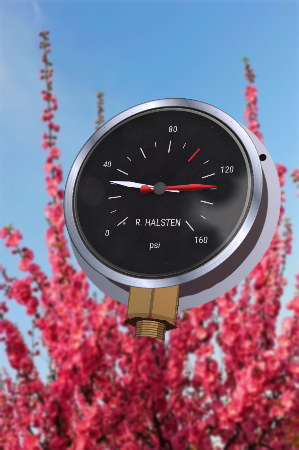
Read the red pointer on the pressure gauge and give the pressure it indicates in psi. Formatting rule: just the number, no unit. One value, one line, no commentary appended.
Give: 130
